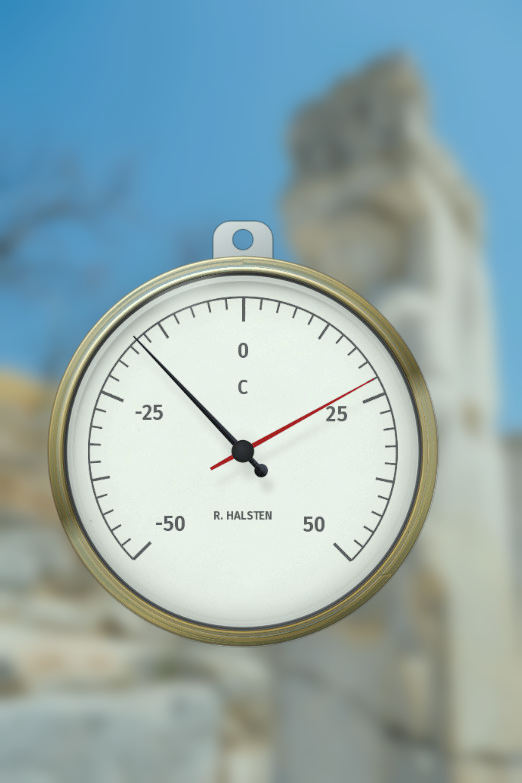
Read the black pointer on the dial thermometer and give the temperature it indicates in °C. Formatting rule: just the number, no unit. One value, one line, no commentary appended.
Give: -16.25
